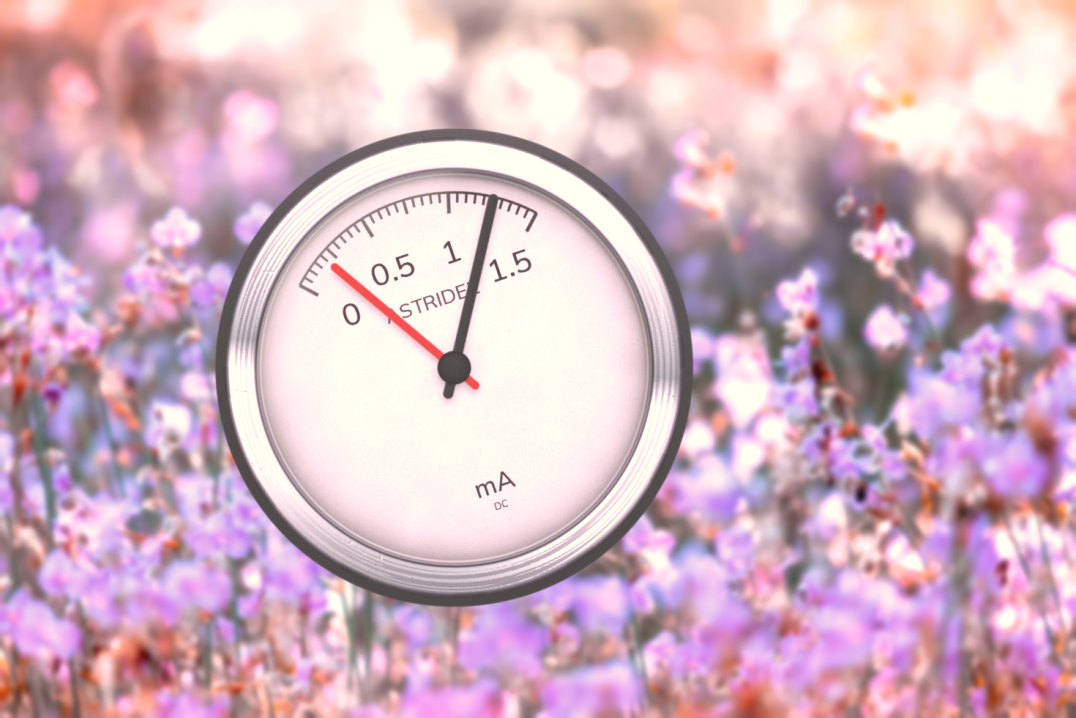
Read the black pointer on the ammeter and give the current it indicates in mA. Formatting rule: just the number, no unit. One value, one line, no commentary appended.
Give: 1.25
